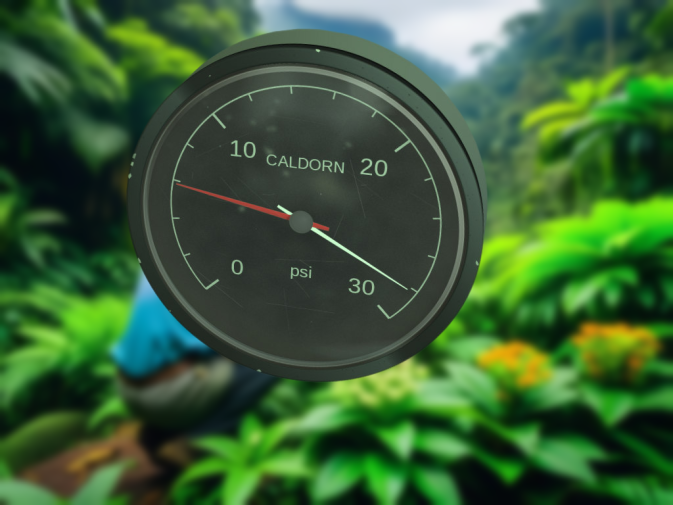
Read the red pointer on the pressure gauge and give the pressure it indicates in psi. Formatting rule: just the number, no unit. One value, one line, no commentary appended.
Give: 6
